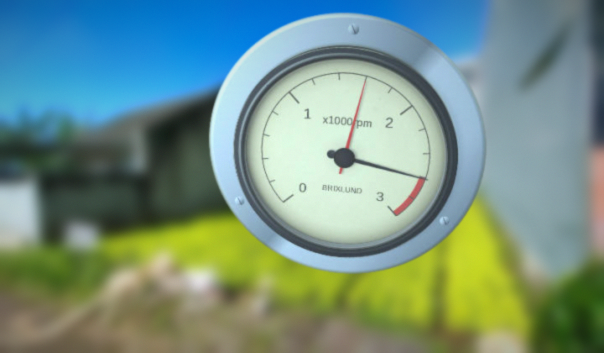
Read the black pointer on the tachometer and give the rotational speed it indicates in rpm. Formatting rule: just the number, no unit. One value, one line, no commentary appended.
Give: 2600
